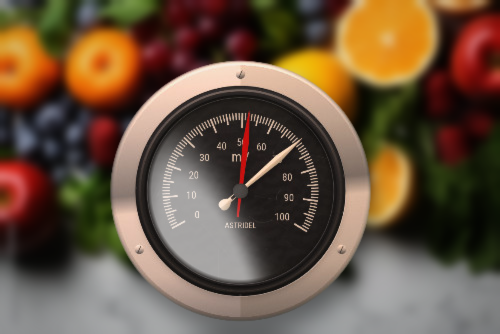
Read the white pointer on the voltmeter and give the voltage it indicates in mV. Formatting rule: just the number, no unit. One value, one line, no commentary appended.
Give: 70
